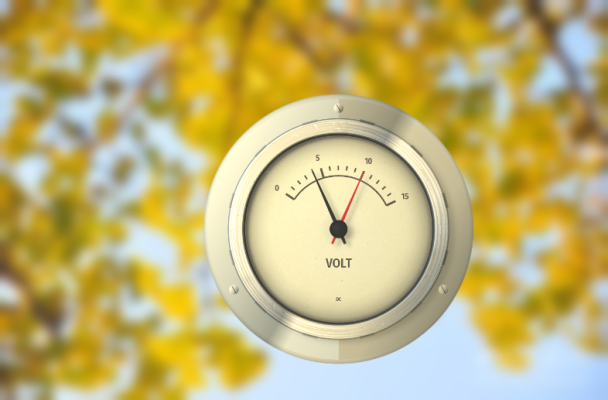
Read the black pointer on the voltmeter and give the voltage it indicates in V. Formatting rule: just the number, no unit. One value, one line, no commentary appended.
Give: 4
